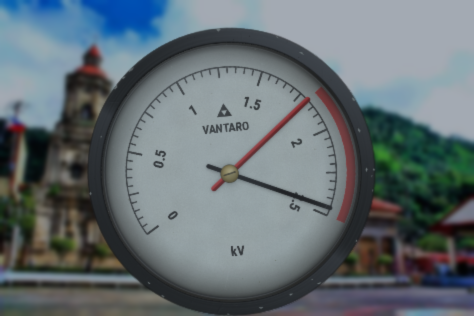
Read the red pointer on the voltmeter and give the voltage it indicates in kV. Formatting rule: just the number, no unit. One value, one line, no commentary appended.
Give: 1.8
